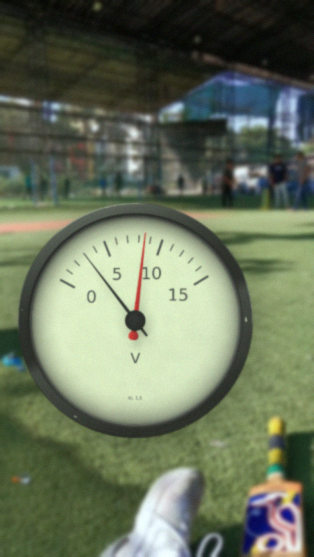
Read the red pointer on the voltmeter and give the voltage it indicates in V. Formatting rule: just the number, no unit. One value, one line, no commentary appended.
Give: 8.5
